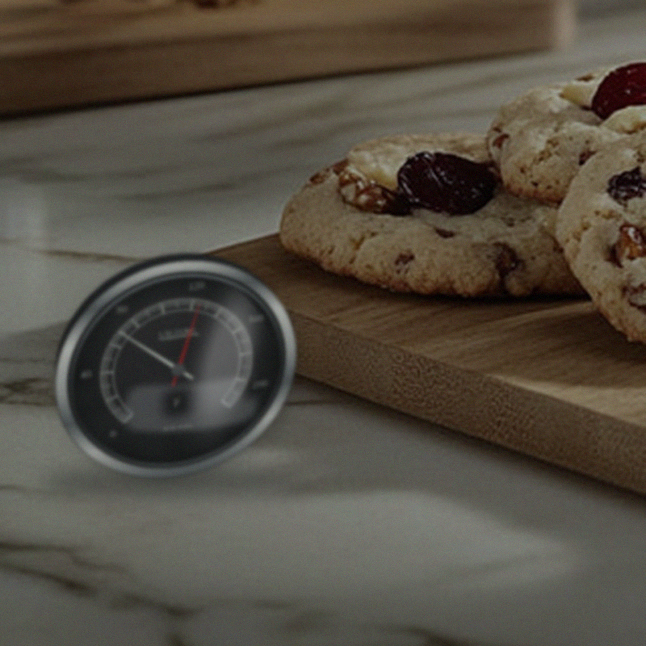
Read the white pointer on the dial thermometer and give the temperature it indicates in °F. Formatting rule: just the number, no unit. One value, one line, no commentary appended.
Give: 70
